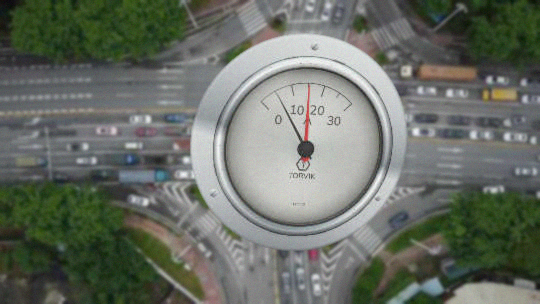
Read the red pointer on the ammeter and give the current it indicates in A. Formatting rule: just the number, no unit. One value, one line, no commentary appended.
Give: 15
